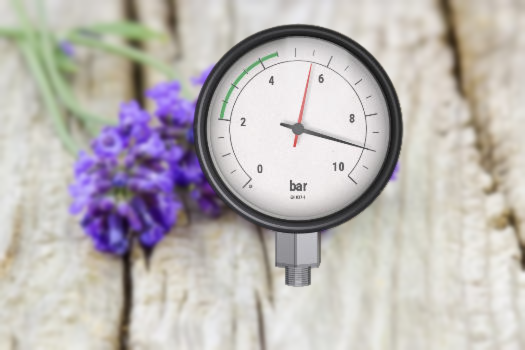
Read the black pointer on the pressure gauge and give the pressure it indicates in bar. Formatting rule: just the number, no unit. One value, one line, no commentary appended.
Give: 9
